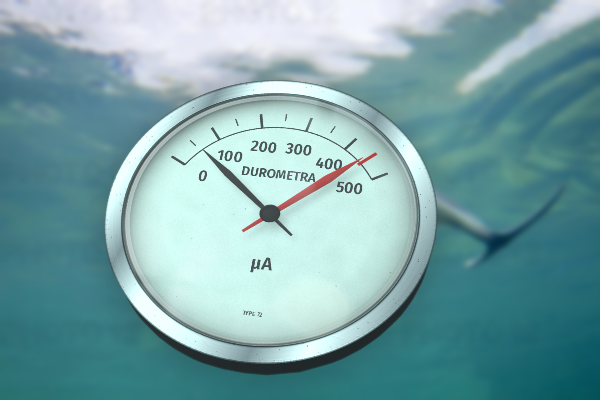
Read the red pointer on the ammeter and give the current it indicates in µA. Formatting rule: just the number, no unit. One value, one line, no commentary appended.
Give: 450
